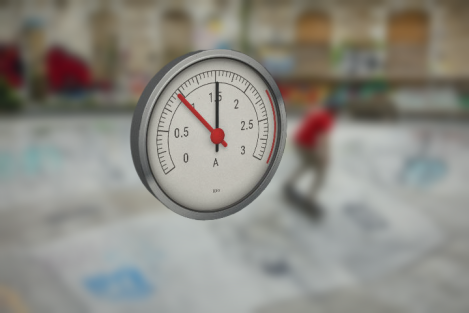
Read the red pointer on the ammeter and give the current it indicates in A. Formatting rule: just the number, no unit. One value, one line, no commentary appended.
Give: 0.95
